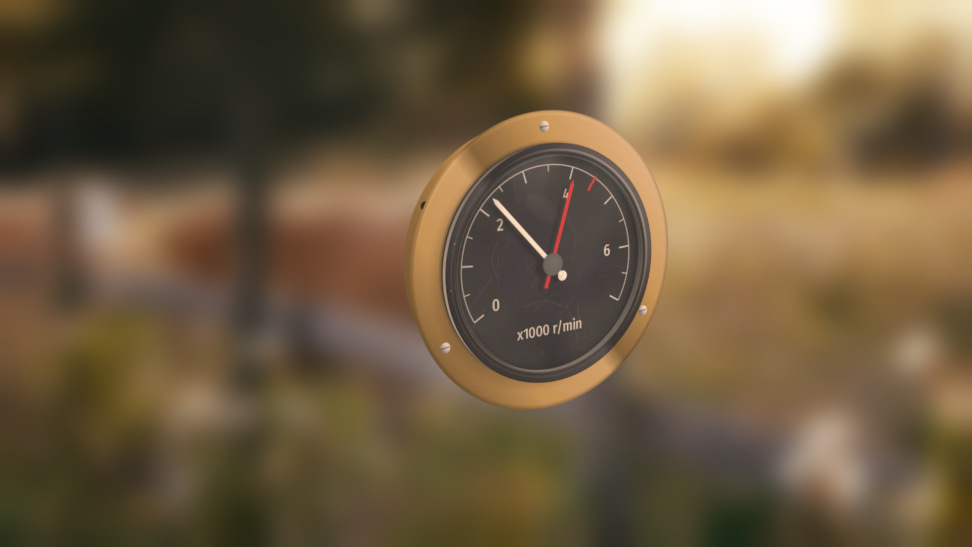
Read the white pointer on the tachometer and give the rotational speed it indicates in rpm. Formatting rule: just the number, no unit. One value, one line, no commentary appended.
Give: 2250
